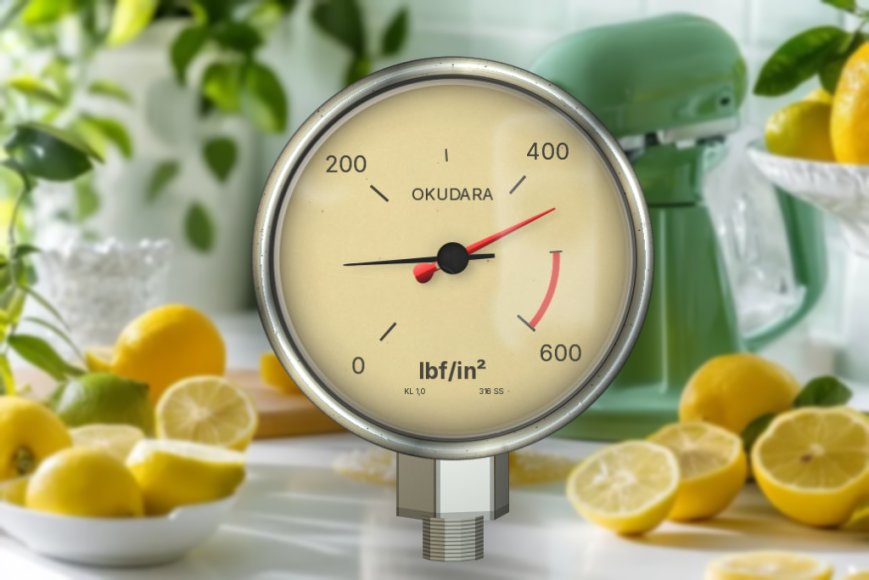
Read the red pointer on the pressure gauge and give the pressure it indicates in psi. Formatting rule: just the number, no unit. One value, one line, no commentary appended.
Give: 450
